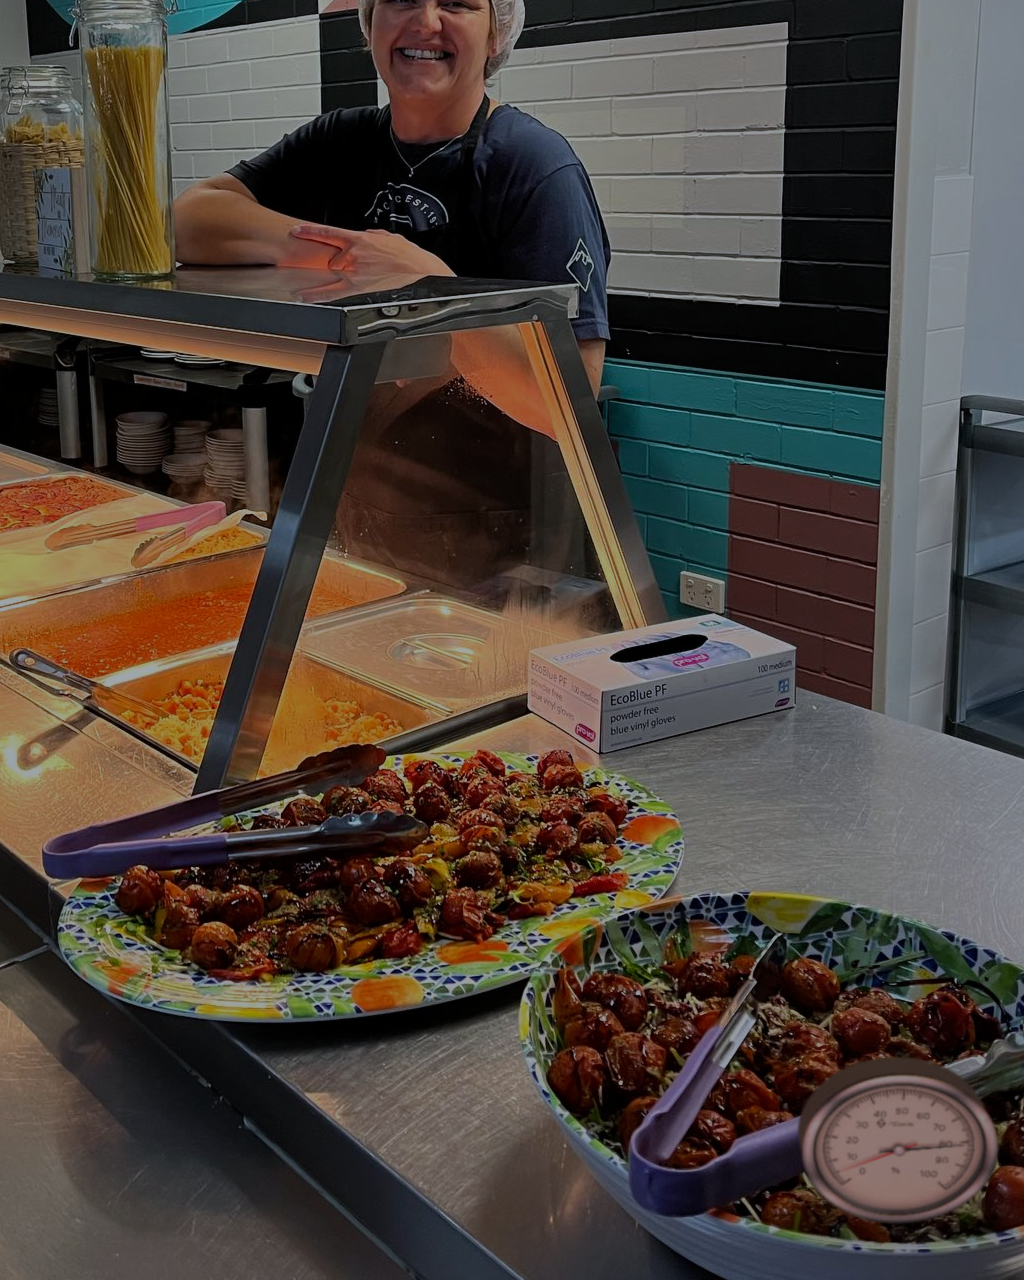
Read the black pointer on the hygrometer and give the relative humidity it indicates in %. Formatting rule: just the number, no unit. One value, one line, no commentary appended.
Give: 80
